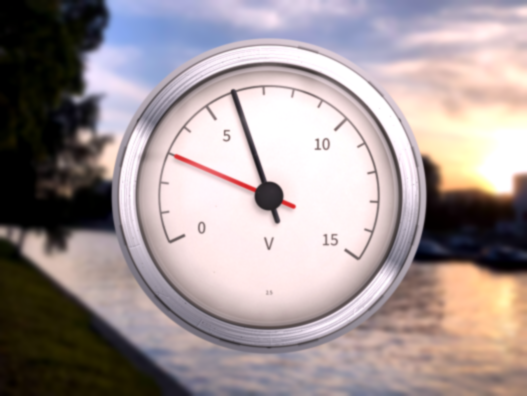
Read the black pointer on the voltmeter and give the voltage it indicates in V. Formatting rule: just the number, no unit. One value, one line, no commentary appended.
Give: 6
